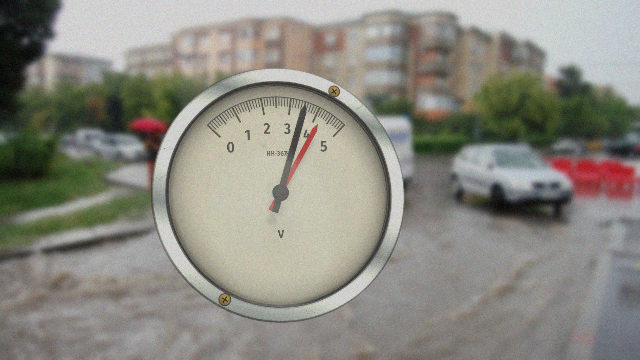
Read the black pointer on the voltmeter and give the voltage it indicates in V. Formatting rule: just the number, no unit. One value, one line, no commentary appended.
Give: 3.5
